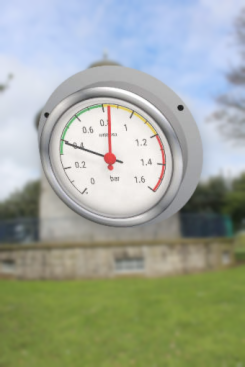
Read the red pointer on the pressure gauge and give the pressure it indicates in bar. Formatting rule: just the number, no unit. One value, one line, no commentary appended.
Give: 0.85
